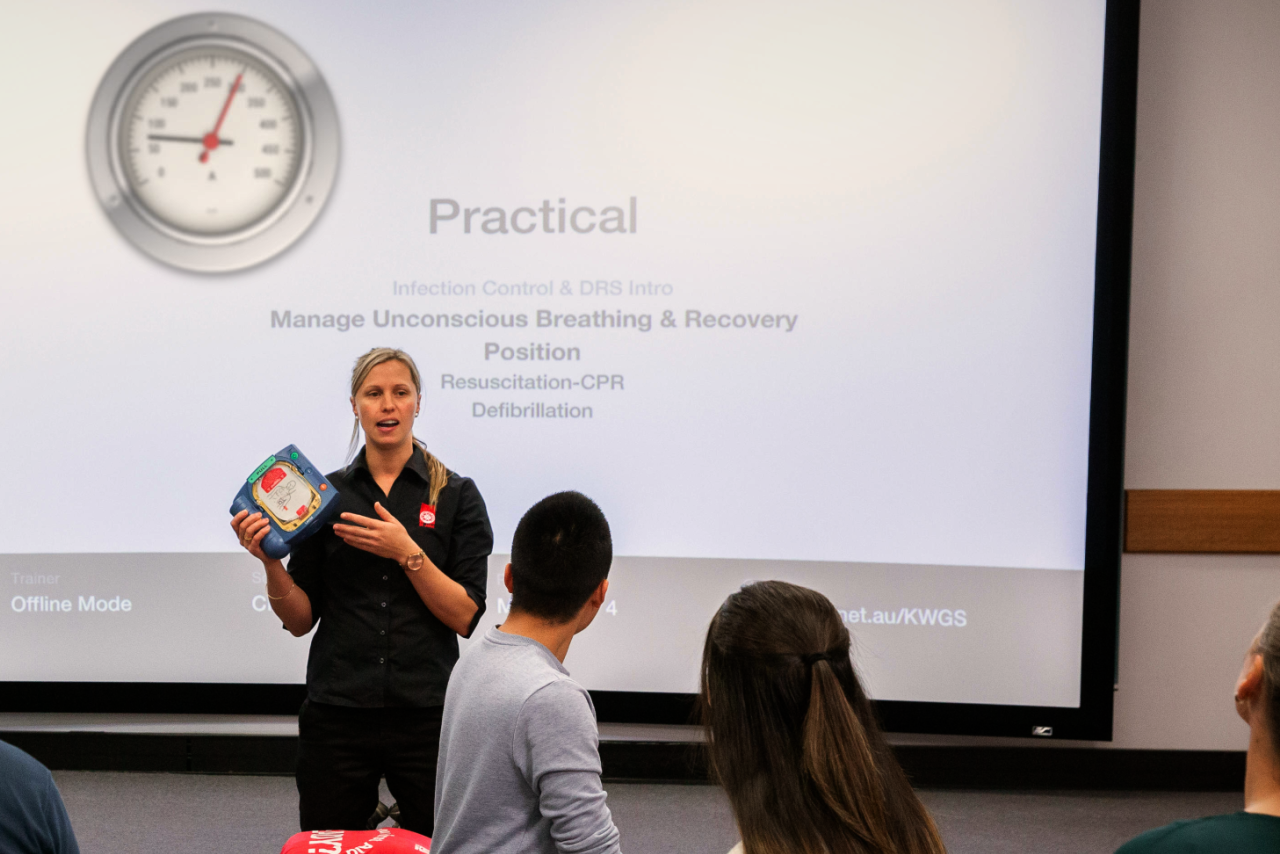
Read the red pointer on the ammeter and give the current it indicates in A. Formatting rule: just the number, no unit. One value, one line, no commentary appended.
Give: 300
